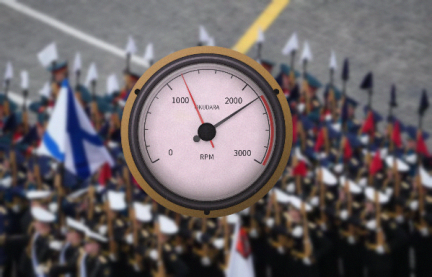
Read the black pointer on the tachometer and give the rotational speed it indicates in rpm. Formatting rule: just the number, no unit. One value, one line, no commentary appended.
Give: 2200
